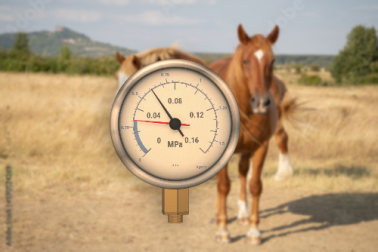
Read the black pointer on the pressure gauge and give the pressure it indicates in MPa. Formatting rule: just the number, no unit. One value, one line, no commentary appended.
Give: 0.06
